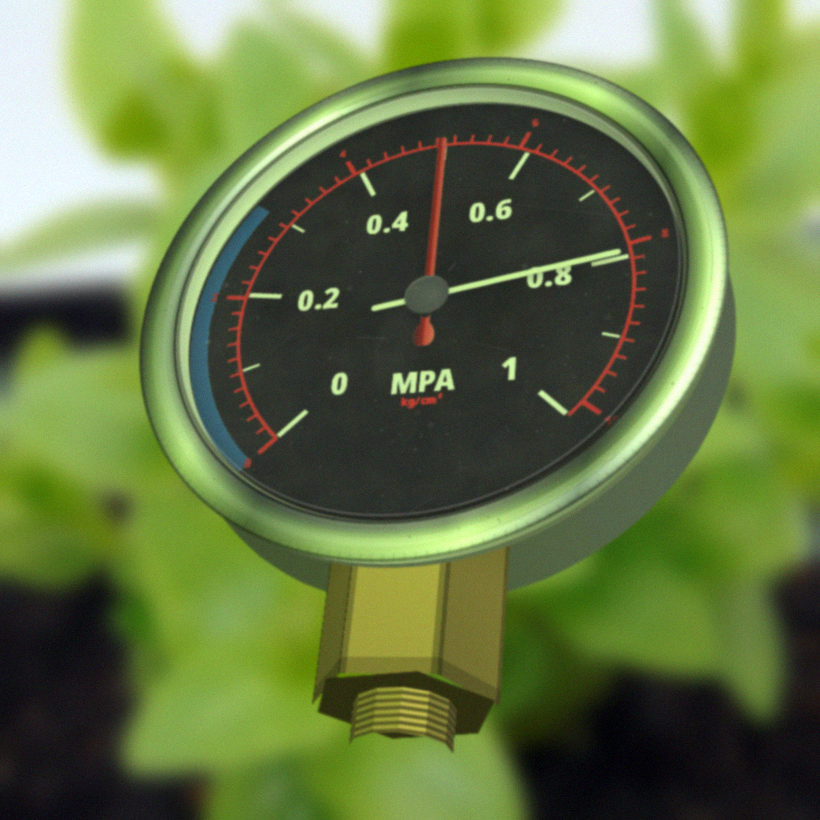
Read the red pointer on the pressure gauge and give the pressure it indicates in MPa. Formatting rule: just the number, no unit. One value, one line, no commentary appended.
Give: 0.5
